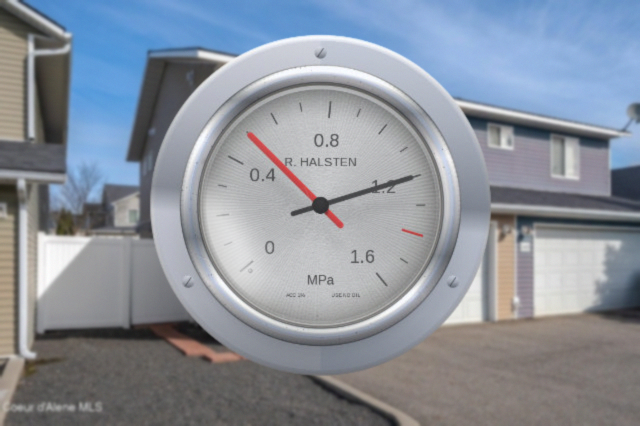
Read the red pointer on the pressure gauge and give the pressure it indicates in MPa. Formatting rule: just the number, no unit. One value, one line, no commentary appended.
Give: 0.5
